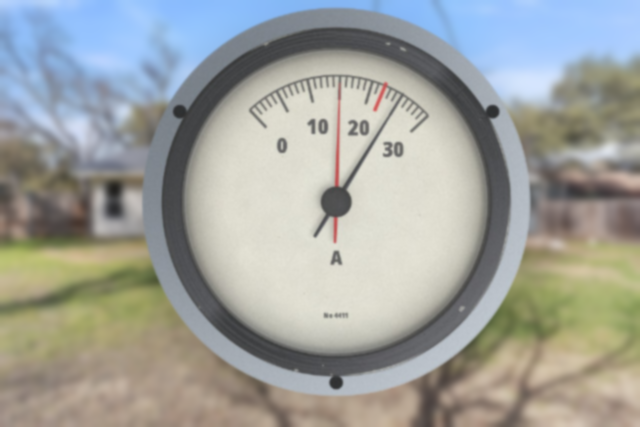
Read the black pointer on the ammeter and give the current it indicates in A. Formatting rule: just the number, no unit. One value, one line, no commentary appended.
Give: 25
